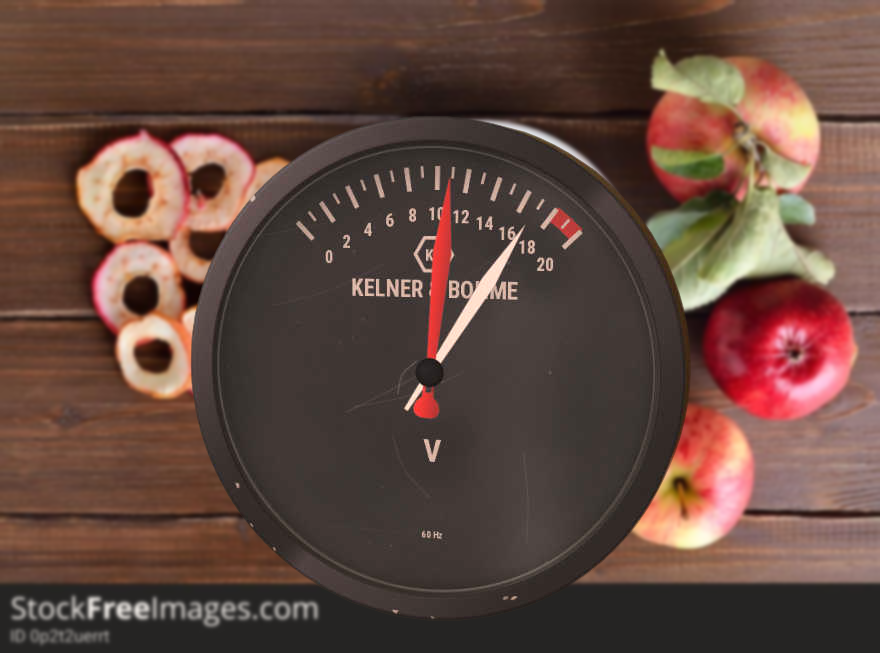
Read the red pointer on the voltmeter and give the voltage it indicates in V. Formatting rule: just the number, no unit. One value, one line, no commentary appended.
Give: 11
